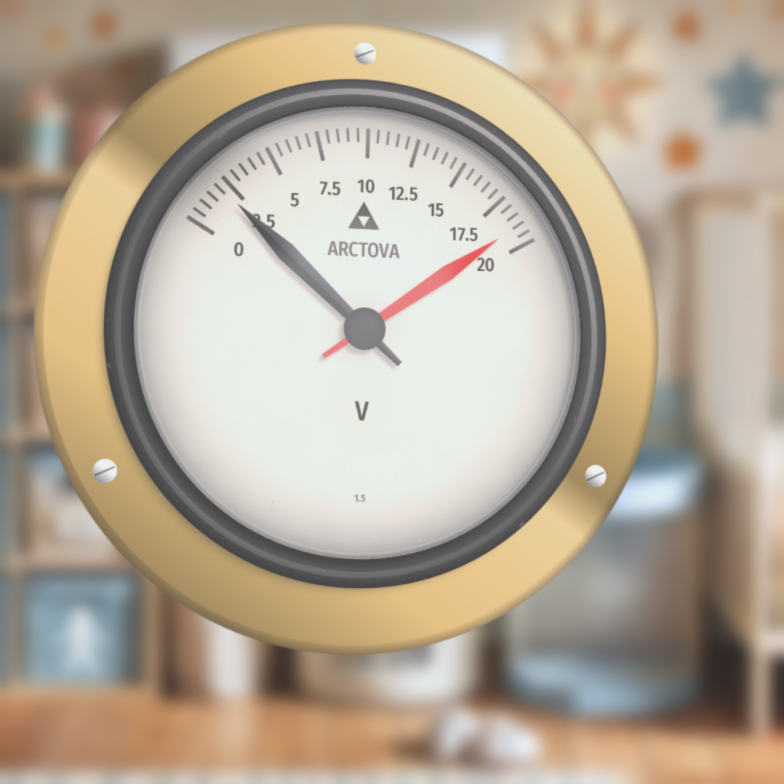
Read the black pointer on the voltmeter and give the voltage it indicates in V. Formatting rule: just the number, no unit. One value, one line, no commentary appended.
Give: 2
